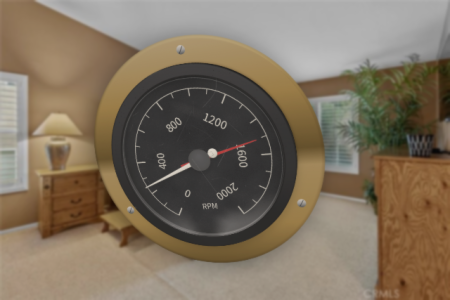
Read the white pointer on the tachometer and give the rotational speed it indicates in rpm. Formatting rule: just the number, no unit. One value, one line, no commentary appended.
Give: 250
